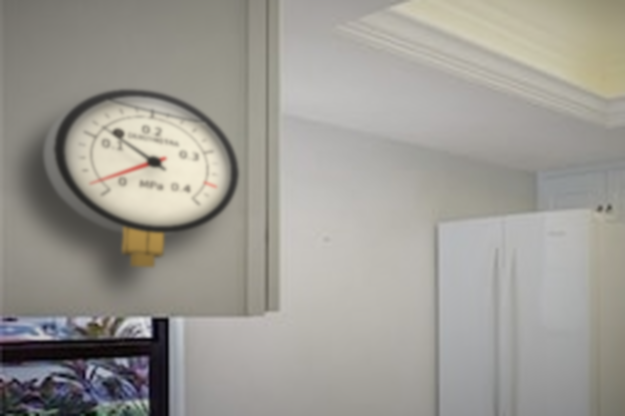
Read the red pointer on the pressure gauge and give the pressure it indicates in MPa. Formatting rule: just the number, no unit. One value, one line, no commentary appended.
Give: 0.02
